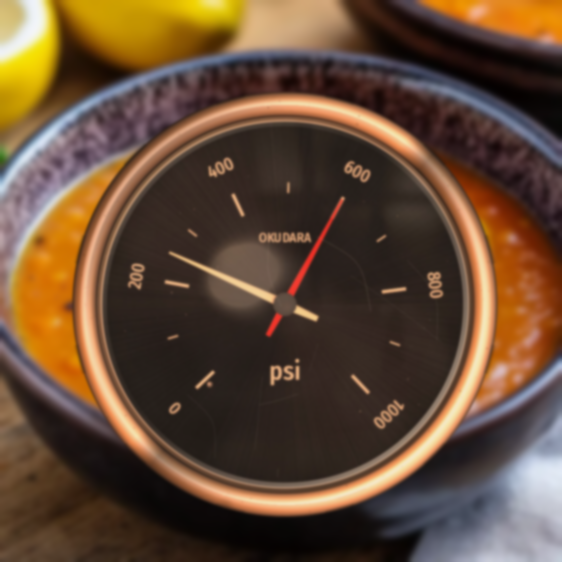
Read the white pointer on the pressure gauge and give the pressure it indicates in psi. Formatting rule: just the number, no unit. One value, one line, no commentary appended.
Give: 250
